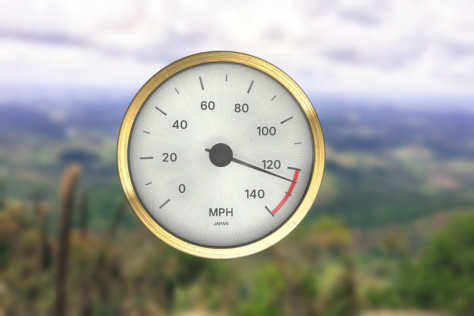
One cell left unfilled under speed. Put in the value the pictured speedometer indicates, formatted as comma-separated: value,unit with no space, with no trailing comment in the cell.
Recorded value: 125,mph
